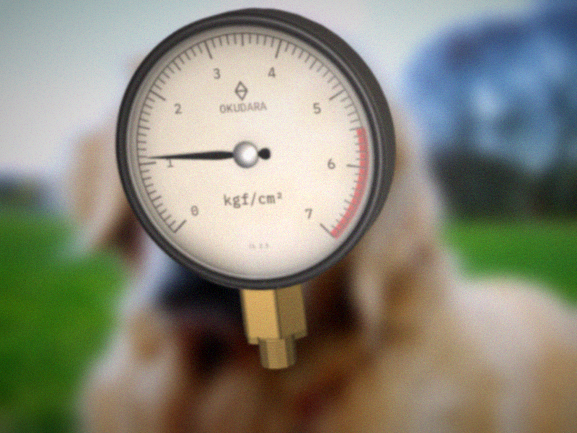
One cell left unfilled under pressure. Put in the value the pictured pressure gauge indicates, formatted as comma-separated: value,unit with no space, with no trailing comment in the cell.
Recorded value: 1.1,kg/cm²
